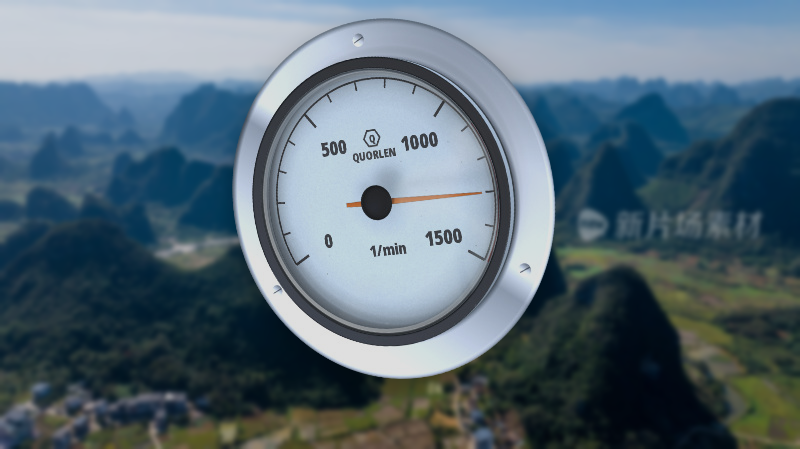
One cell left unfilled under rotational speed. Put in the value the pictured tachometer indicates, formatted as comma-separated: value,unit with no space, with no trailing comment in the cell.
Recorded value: 1300,rpm
